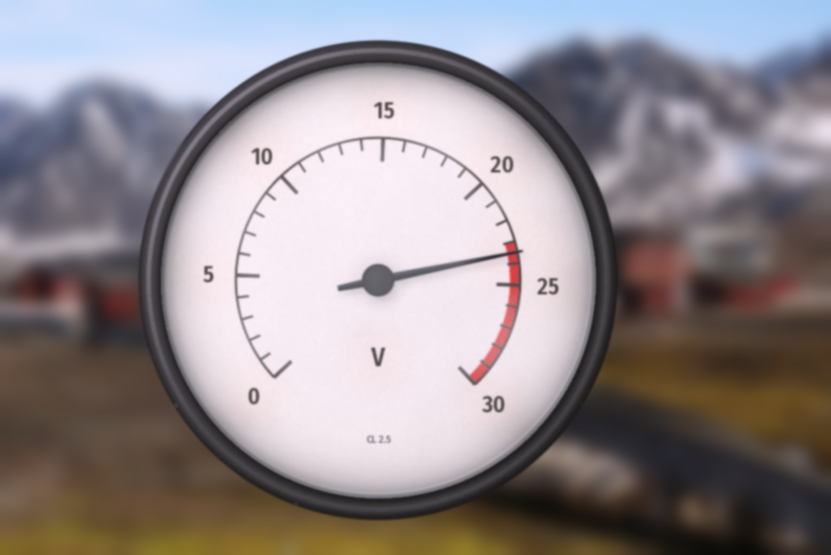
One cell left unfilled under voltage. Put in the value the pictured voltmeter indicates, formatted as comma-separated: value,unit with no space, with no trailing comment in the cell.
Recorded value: 23.5,V
